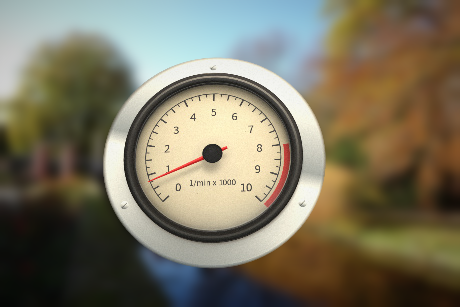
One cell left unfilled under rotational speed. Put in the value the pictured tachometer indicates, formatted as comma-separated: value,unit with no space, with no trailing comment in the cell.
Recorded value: 750,rpm
